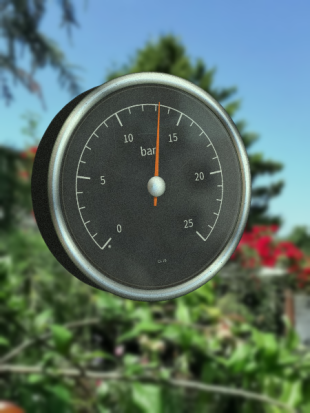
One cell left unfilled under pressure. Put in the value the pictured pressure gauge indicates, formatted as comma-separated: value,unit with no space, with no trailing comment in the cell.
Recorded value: 13,bar
